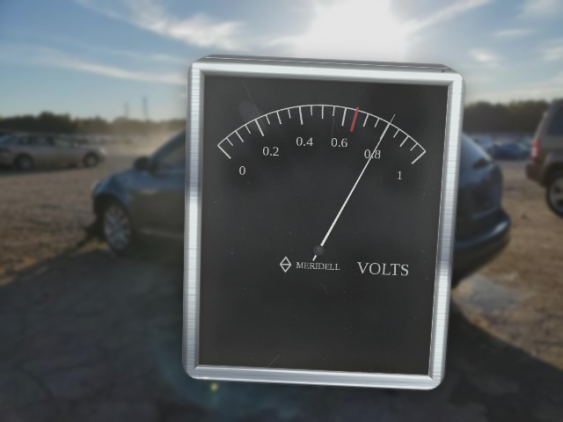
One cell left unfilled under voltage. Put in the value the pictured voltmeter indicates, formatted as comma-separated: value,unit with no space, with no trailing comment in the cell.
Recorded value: 0.8,V
